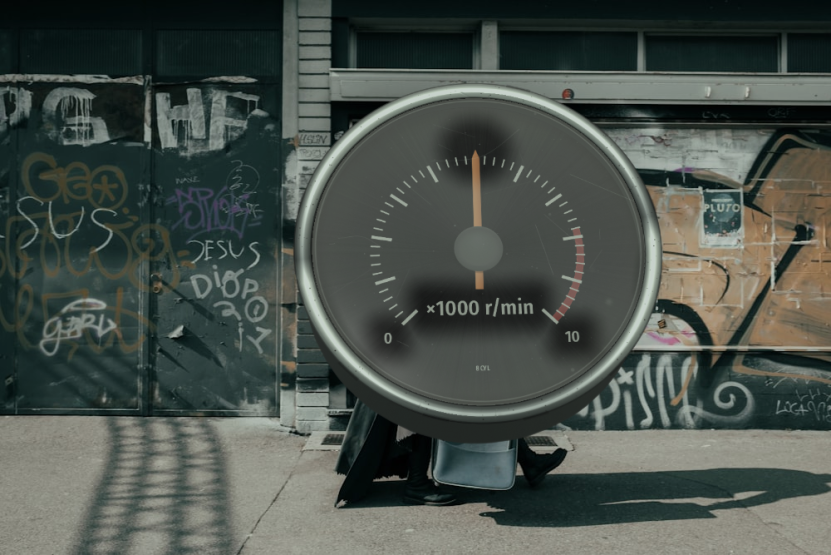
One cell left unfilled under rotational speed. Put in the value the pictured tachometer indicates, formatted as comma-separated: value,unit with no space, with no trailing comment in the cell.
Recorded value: 5000,rpm
